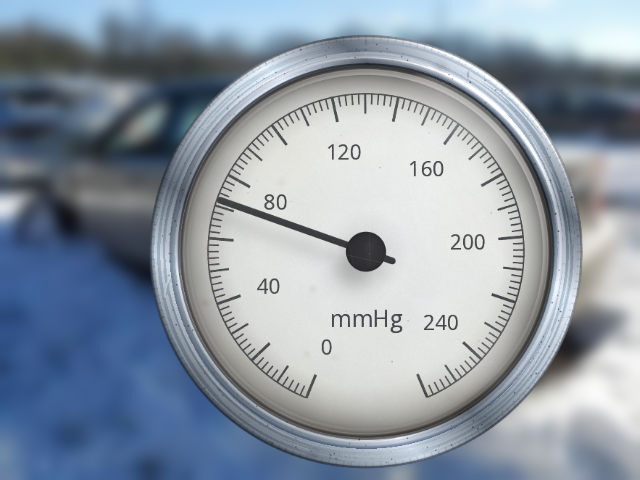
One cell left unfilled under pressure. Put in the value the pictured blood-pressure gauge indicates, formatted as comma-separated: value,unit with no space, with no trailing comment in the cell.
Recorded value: 72,mmHg
